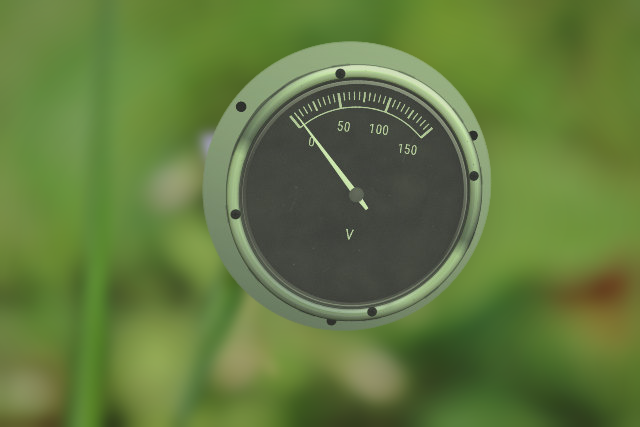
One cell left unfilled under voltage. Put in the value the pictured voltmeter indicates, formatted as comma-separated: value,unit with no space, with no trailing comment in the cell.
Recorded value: 5,V
